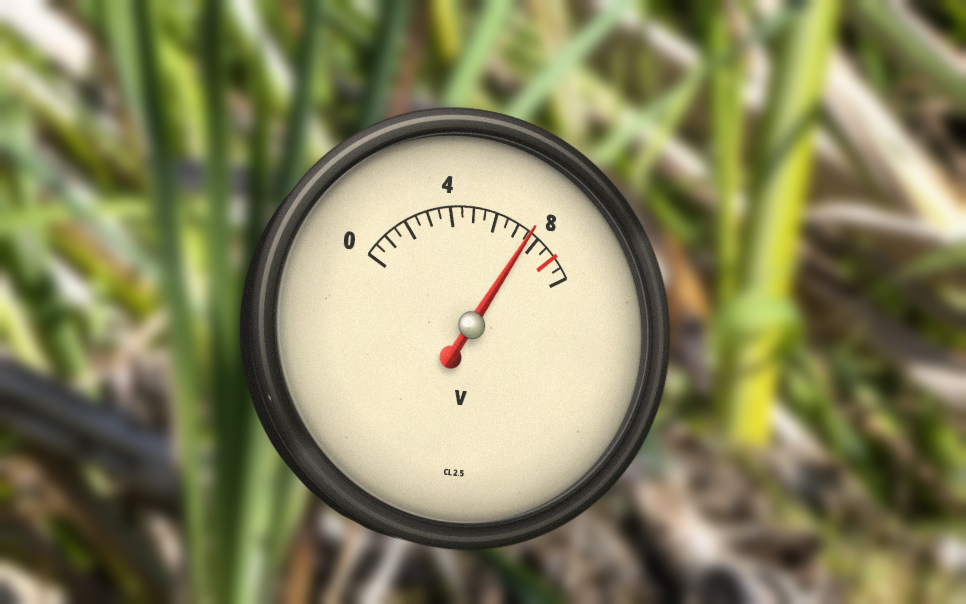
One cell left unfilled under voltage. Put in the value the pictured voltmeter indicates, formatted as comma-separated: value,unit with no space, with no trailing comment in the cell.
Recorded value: 7.5,V
